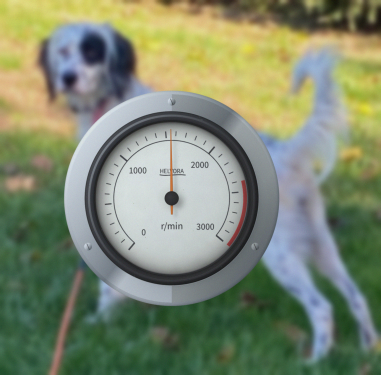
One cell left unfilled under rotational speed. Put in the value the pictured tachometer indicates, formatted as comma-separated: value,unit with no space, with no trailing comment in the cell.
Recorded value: 1550,rpm
